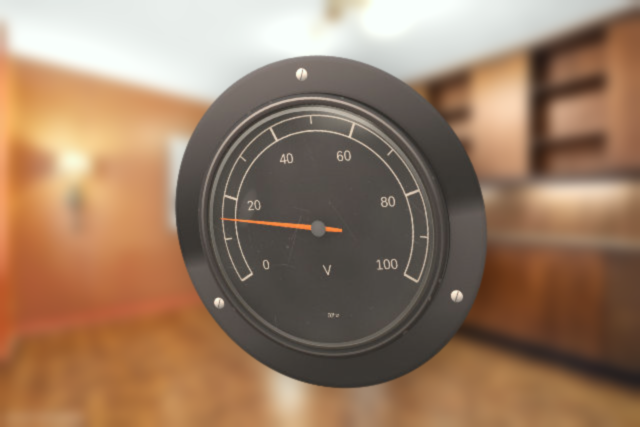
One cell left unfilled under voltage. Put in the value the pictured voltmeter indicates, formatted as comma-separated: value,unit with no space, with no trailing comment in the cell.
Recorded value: 15,V
